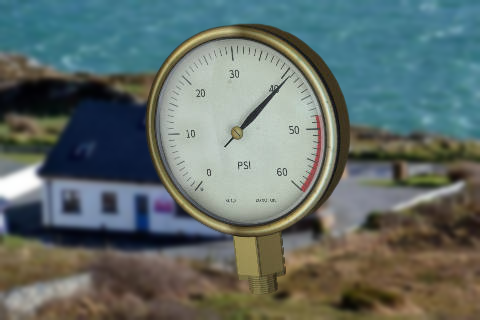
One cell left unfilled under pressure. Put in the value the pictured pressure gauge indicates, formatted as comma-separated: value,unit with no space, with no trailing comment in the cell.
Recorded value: 41,psi
